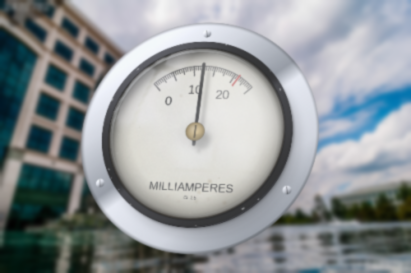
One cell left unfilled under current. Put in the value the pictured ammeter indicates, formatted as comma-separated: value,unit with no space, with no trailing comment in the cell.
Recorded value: 12.5,mA
